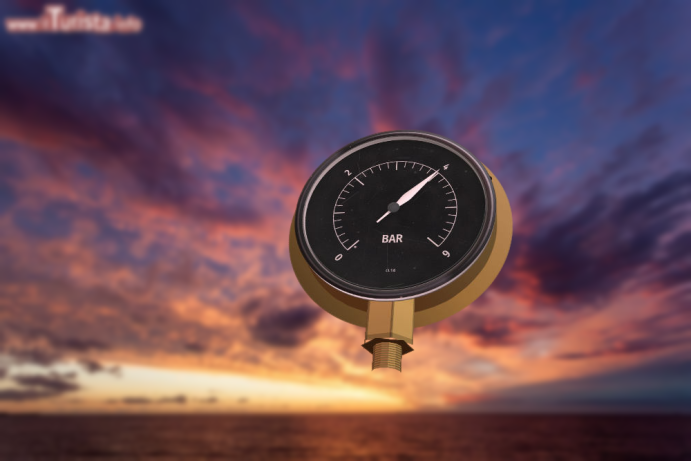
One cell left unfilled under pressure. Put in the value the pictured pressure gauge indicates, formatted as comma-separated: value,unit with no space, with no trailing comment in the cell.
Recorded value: 4,bar
